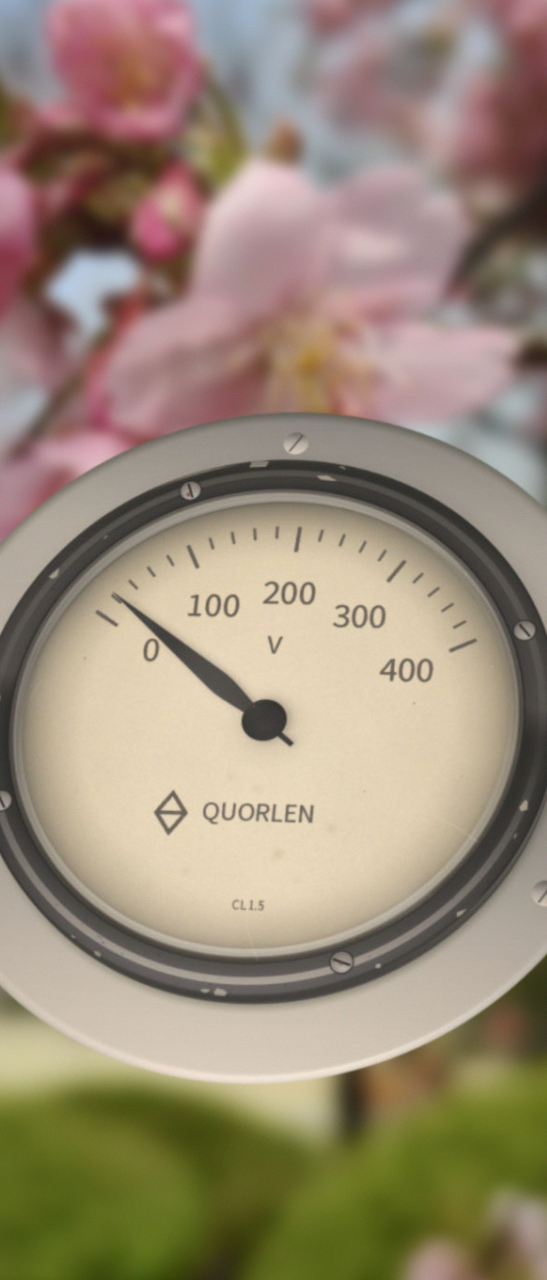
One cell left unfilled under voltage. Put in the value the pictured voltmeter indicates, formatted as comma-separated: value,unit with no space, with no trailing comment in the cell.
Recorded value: 20,V
